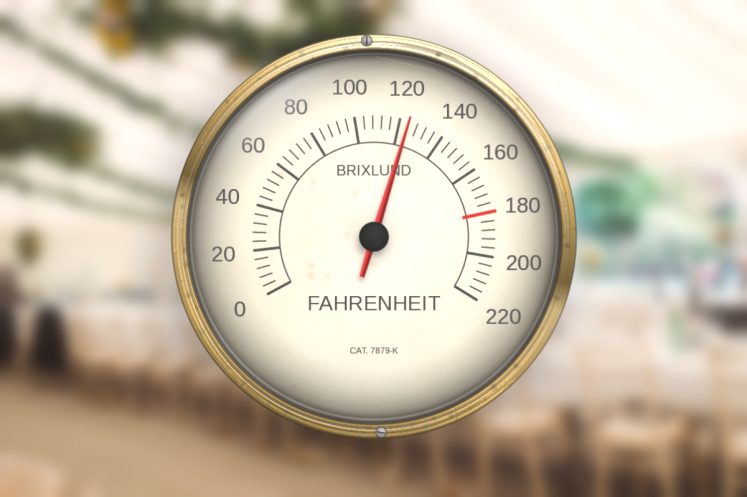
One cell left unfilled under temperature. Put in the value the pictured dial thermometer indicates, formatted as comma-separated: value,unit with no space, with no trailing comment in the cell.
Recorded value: 124,°F
